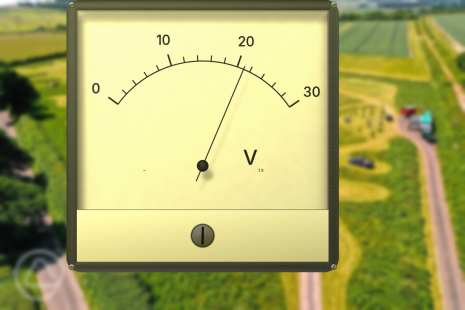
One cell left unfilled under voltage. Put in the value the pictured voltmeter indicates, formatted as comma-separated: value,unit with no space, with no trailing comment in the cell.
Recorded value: 21,V
